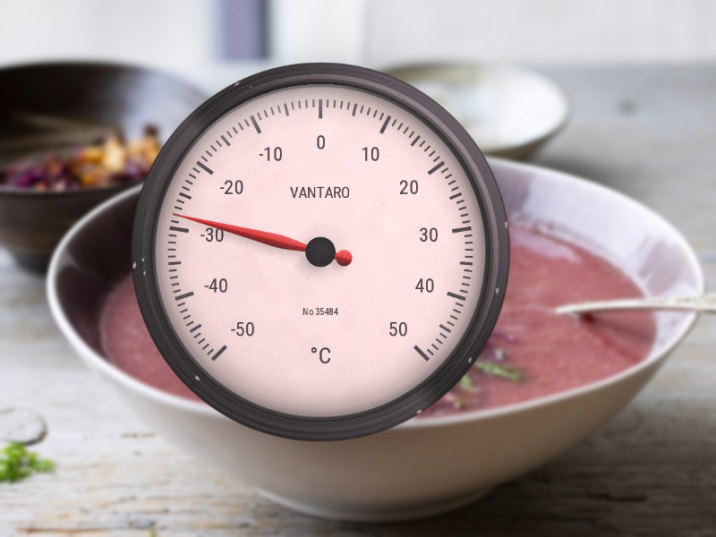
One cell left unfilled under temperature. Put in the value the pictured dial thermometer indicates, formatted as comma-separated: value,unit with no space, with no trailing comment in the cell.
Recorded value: -28,°C
